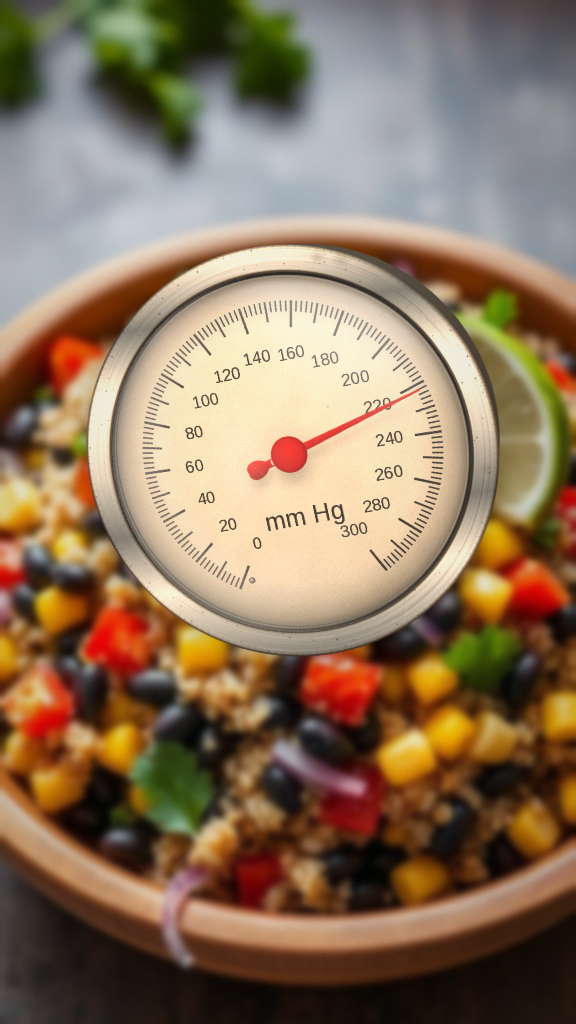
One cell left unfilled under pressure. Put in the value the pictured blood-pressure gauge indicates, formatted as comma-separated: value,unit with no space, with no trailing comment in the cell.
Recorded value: 222,mmHg
